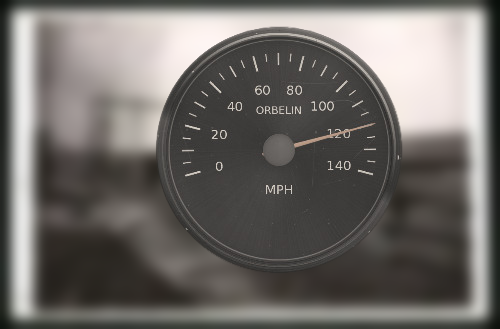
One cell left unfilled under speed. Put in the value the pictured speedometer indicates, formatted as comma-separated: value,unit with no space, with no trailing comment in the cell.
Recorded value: 120,mph
